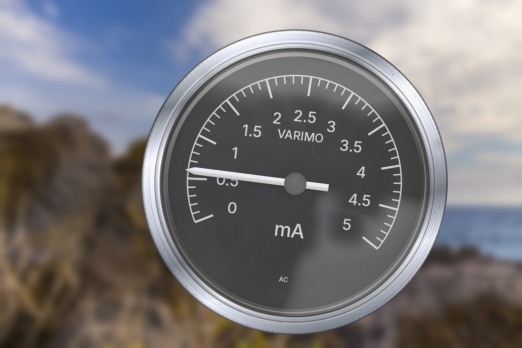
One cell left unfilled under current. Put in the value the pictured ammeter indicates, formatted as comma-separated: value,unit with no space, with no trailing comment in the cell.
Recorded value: 0.6,mA
